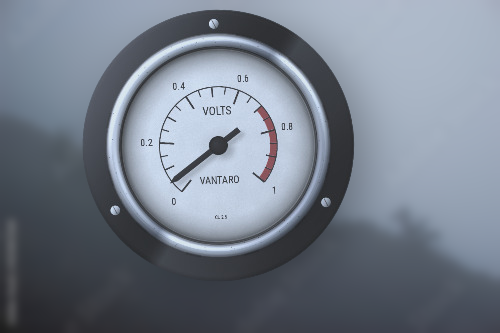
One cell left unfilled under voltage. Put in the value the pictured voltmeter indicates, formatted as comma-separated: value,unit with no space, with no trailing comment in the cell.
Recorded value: 0.05,V
